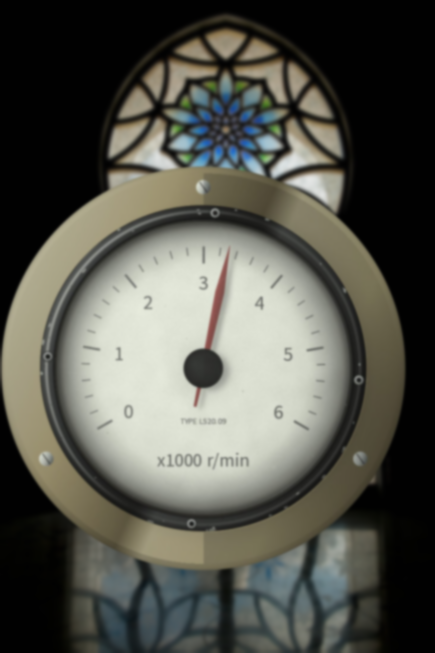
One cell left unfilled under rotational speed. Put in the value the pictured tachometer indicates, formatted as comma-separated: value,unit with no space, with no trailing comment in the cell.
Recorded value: 3300,rpm
